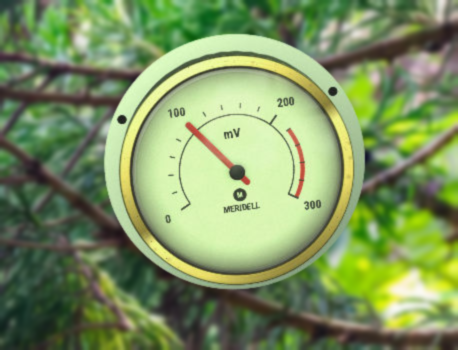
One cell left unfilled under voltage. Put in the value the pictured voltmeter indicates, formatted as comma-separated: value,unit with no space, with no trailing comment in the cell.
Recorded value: 100,mV
